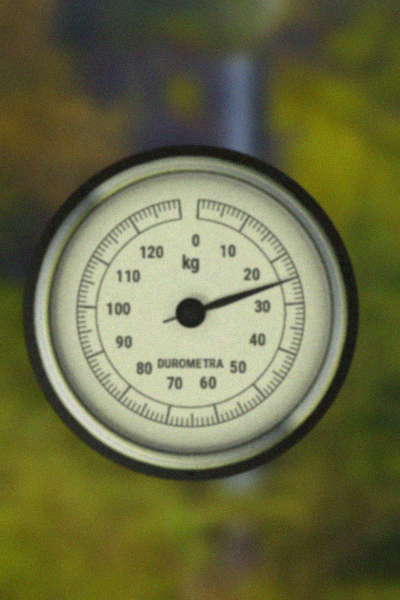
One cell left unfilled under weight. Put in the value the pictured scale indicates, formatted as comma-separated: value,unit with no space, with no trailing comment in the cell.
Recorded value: 25,kg
